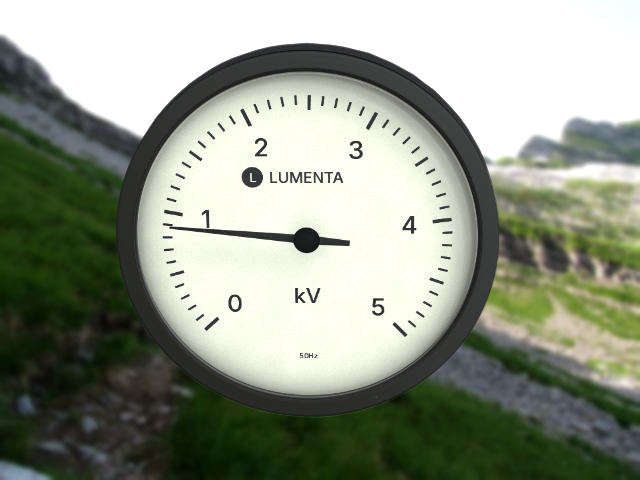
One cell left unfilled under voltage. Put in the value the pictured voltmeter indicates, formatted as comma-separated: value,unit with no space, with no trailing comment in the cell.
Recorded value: 0.9,kV
